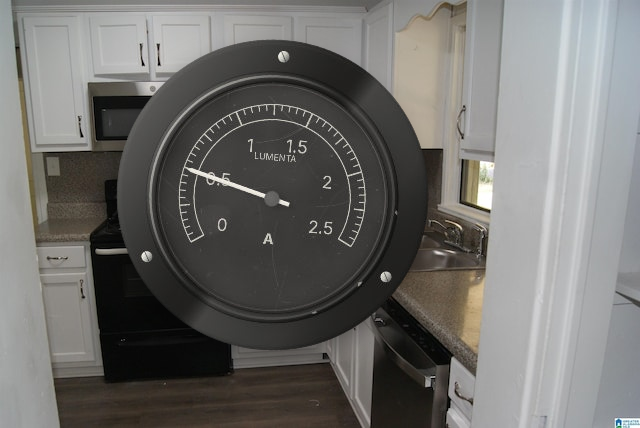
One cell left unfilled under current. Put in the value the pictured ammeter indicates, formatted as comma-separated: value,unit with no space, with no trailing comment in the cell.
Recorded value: 0.5,A
